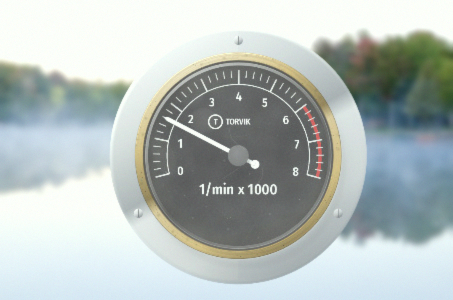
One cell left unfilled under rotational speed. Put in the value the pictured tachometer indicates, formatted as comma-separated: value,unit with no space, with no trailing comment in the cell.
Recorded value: 1600,rpm
